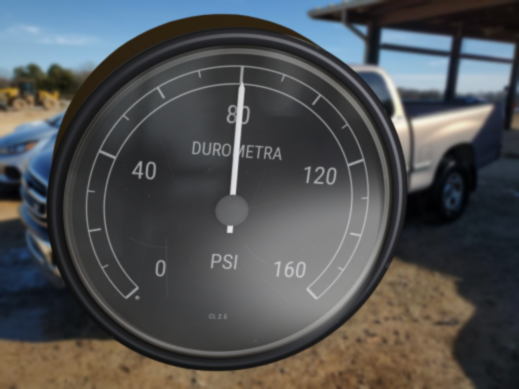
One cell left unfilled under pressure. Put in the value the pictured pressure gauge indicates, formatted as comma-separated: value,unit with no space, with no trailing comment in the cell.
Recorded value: 80,psi
